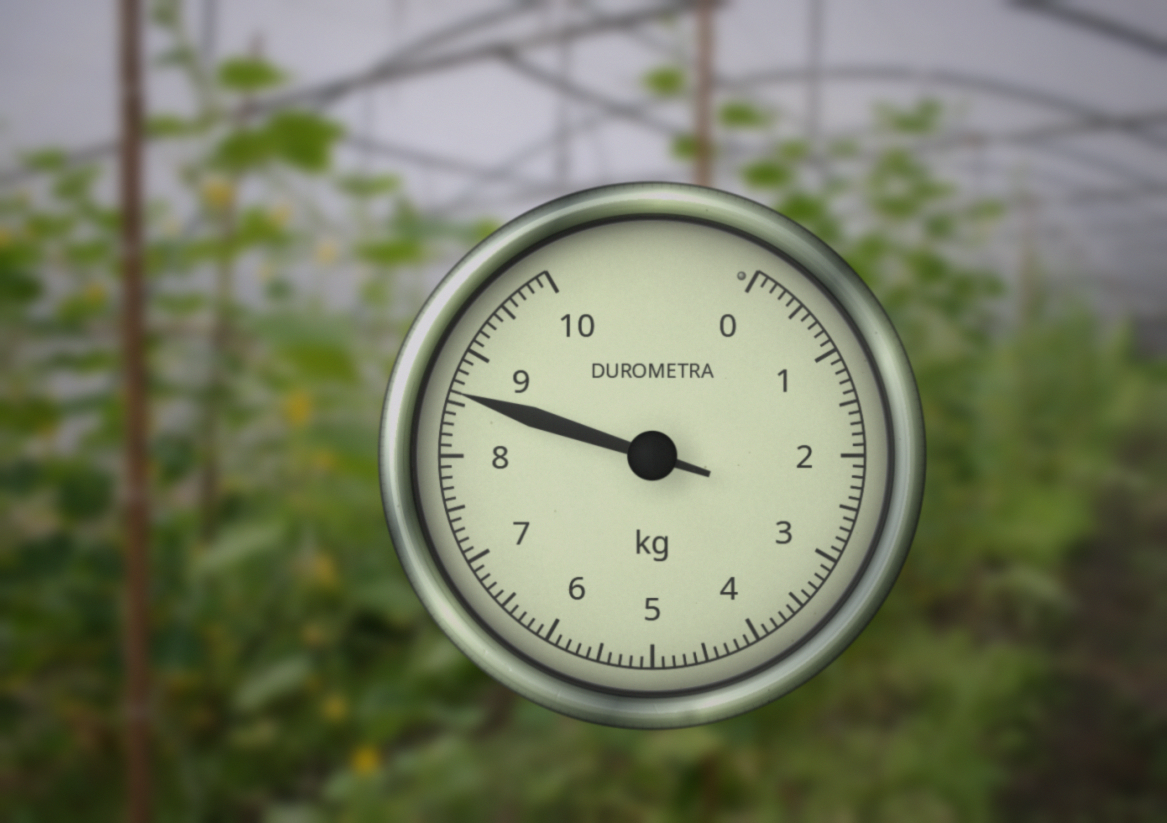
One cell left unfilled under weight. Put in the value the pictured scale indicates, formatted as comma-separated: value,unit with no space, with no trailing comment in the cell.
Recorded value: 8.6,kg
